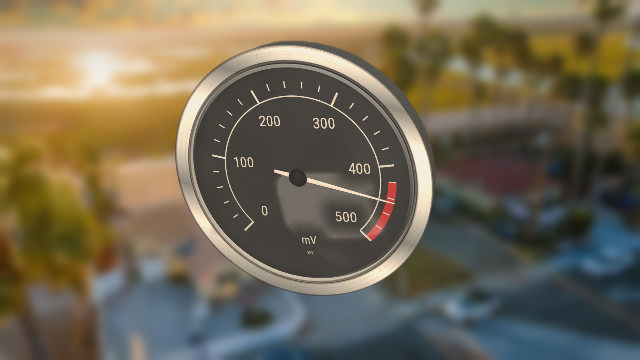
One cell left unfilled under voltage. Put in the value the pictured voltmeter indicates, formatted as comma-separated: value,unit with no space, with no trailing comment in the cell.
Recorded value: 440,mV
